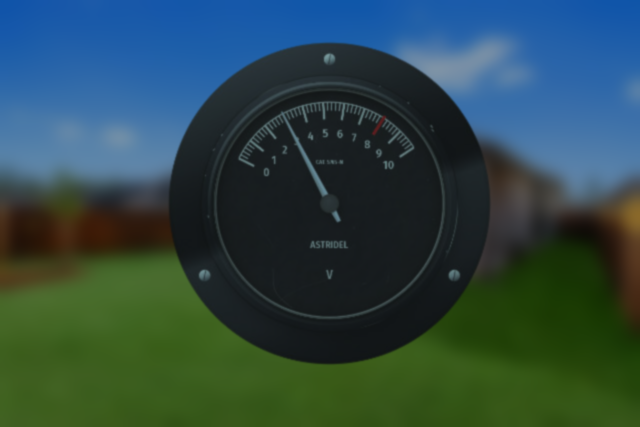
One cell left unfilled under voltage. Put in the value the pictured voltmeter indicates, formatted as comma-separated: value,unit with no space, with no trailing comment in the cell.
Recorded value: 3,V
